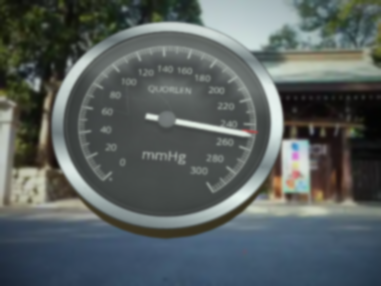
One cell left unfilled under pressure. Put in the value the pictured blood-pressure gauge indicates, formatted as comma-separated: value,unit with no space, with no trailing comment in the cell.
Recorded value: 250,mmHg
